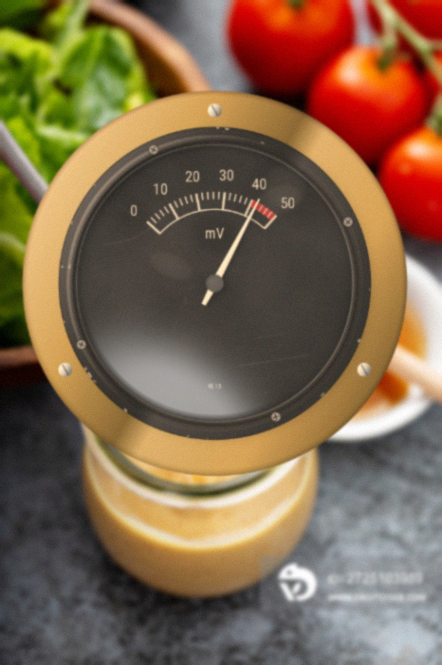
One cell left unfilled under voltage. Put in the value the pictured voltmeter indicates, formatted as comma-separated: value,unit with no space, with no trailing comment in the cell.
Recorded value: 42,mV
